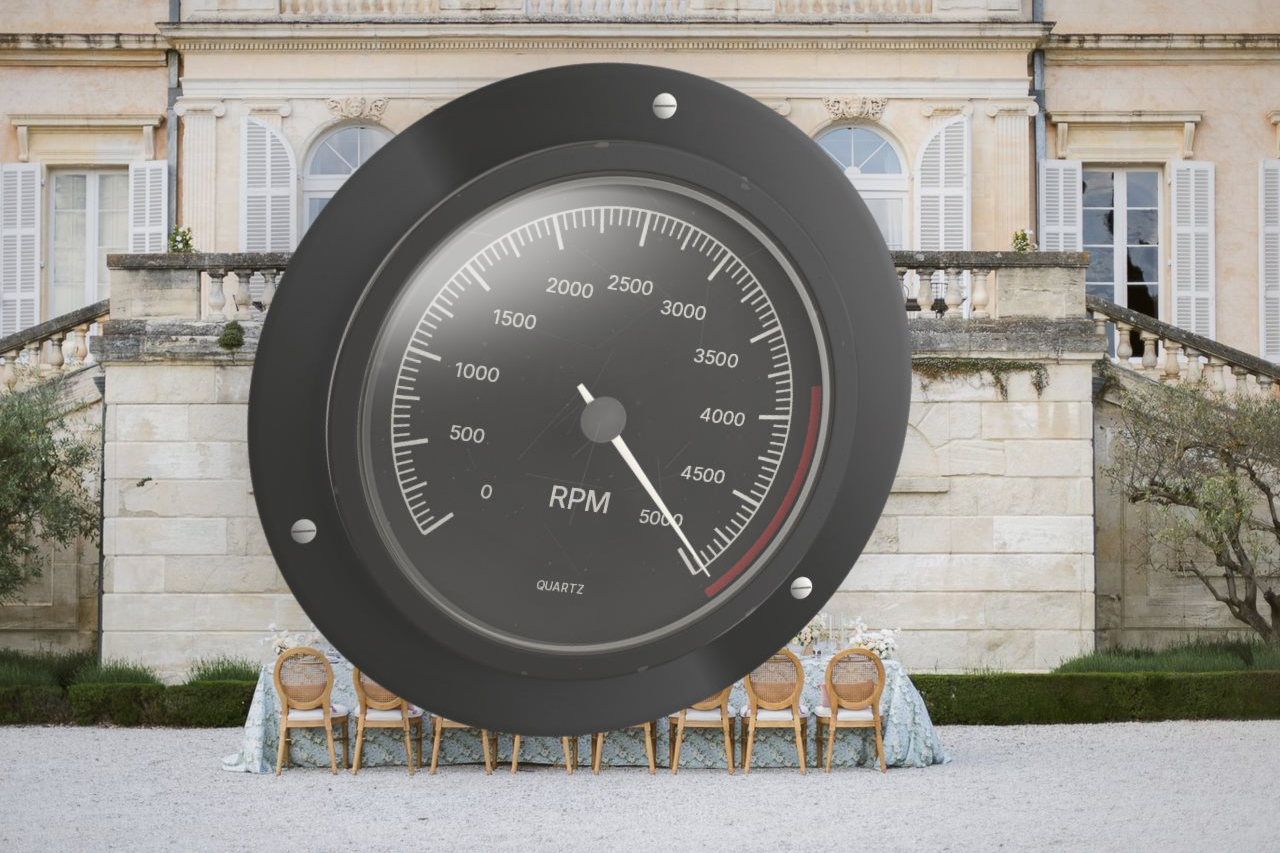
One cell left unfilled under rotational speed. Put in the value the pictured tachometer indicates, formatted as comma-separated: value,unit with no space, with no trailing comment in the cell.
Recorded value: 4950,rpm
